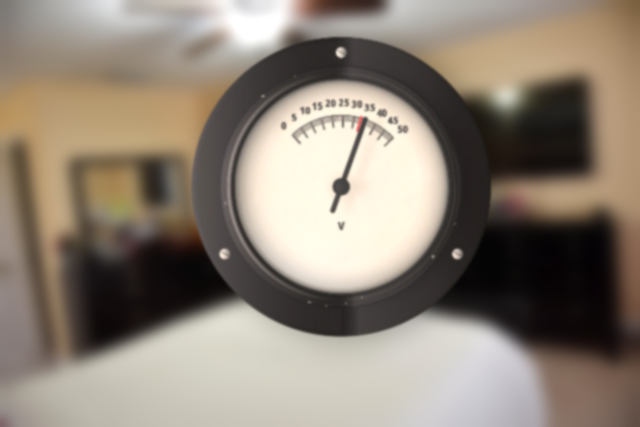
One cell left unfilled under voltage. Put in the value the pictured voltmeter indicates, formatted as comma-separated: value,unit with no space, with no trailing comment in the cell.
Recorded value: 35,V
